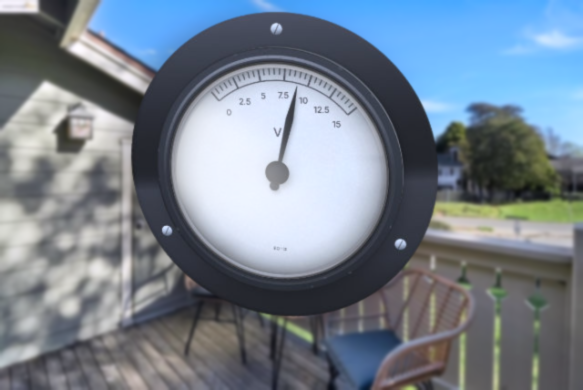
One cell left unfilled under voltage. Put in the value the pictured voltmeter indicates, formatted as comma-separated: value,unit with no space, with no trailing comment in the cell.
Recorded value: 9,V
